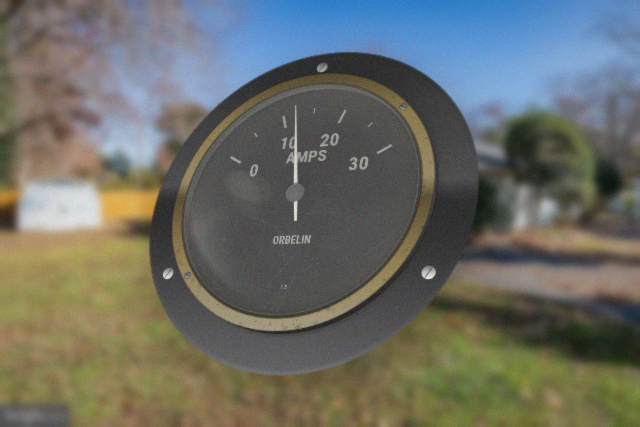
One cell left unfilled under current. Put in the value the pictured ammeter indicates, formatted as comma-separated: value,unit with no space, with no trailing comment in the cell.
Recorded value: 12.5,A
